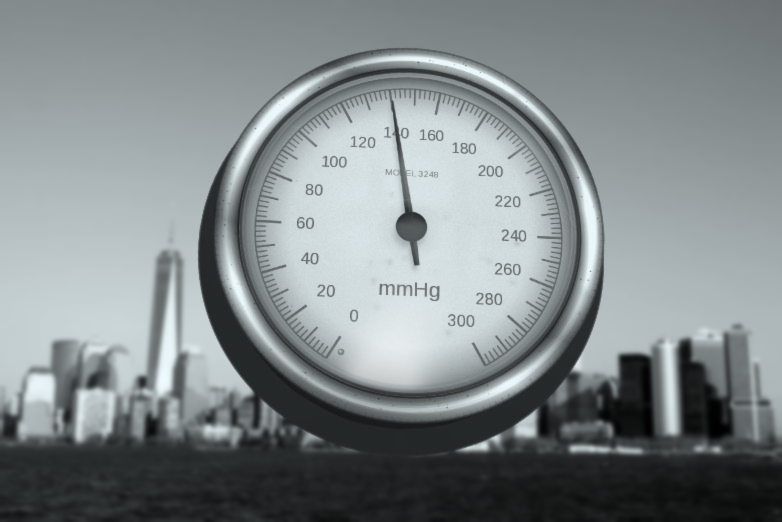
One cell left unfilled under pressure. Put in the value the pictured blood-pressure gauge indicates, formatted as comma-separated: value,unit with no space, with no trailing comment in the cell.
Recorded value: 140,mmHg
